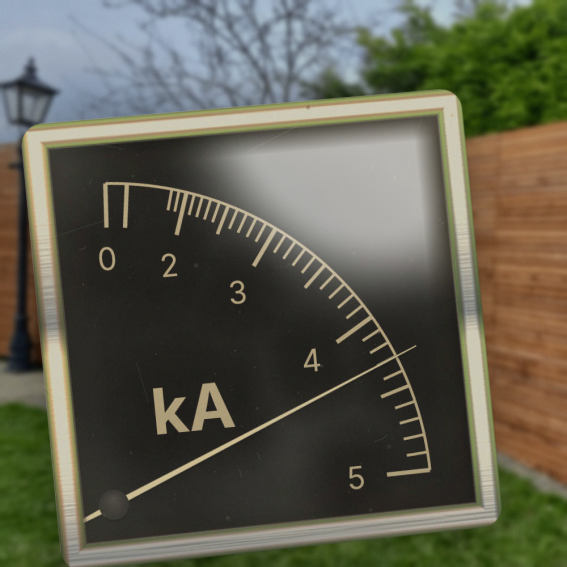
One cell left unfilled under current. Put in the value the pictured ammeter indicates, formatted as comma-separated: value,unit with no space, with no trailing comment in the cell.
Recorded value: 4.3,kA
